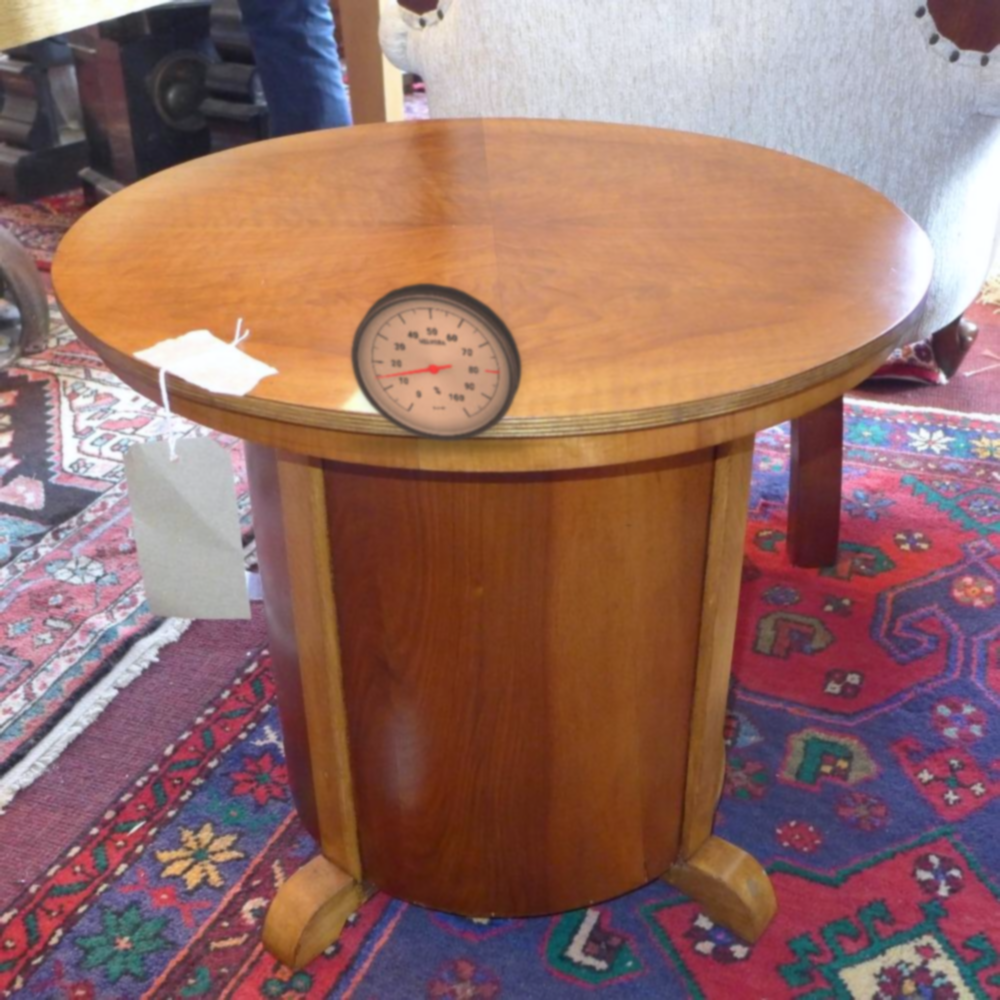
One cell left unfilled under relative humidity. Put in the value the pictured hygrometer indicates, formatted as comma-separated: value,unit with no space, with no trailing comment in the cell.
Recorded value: 15,%
